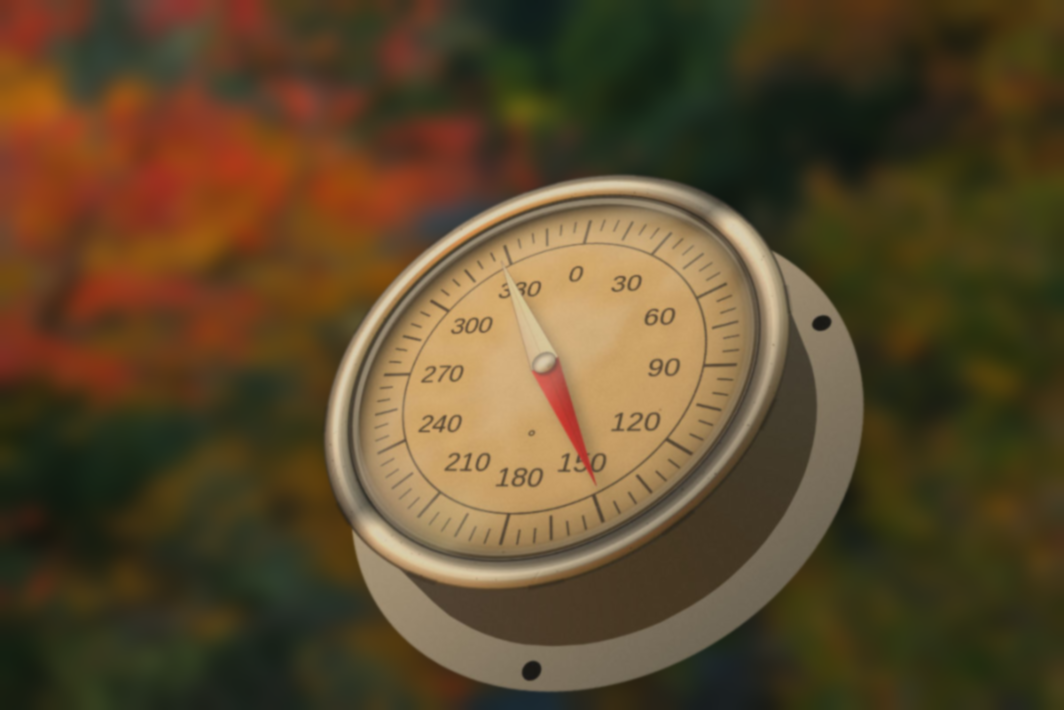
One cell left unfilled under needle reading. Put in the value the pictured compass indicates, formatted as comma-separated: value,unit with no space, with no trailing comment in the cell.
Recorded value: 147.5,°
